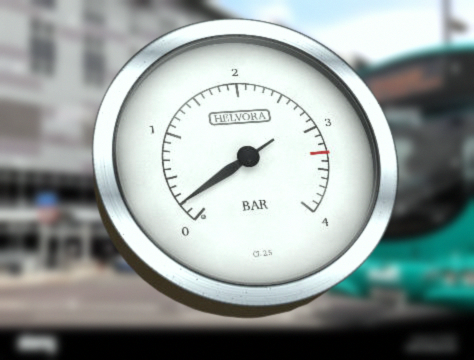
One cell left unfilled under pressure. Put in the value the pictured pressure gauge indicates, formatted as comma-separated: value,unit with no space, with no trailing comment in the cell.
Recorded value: 0.2,bar
